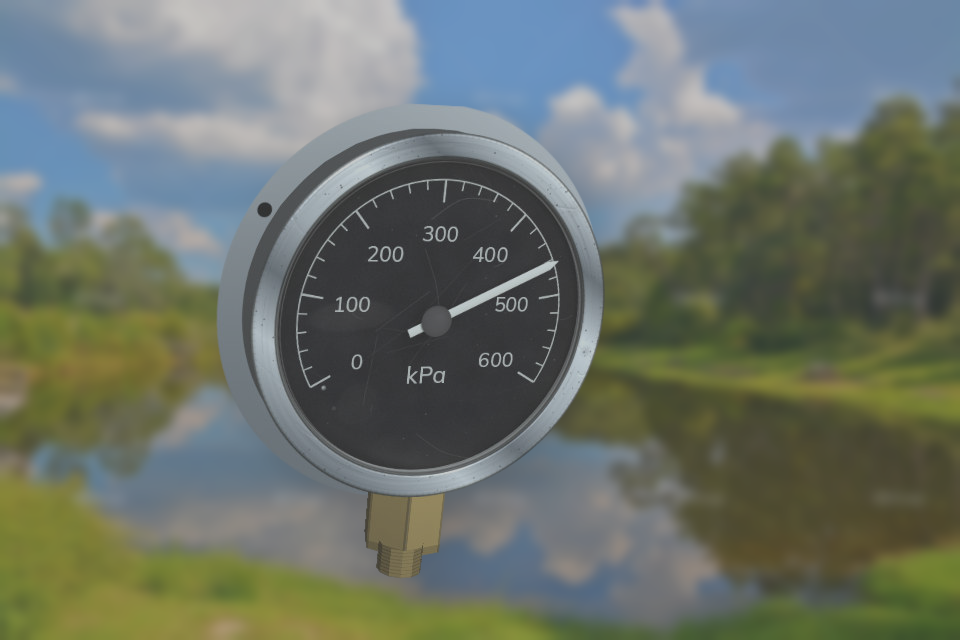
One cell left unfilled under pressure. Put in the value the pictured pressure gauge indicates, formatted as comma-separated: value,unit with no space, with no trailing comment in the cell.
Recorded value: 460,kPa
